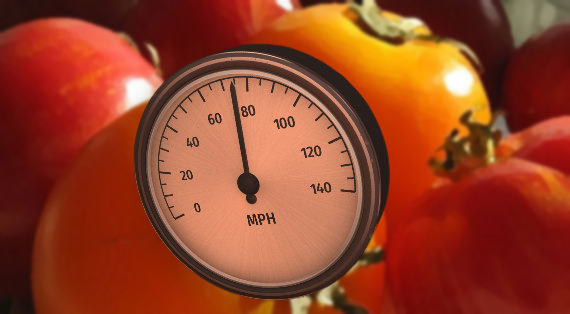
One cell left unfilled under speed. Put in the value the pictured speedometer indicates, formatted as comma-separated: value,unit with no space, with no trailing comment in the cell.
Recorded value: 75,mph
